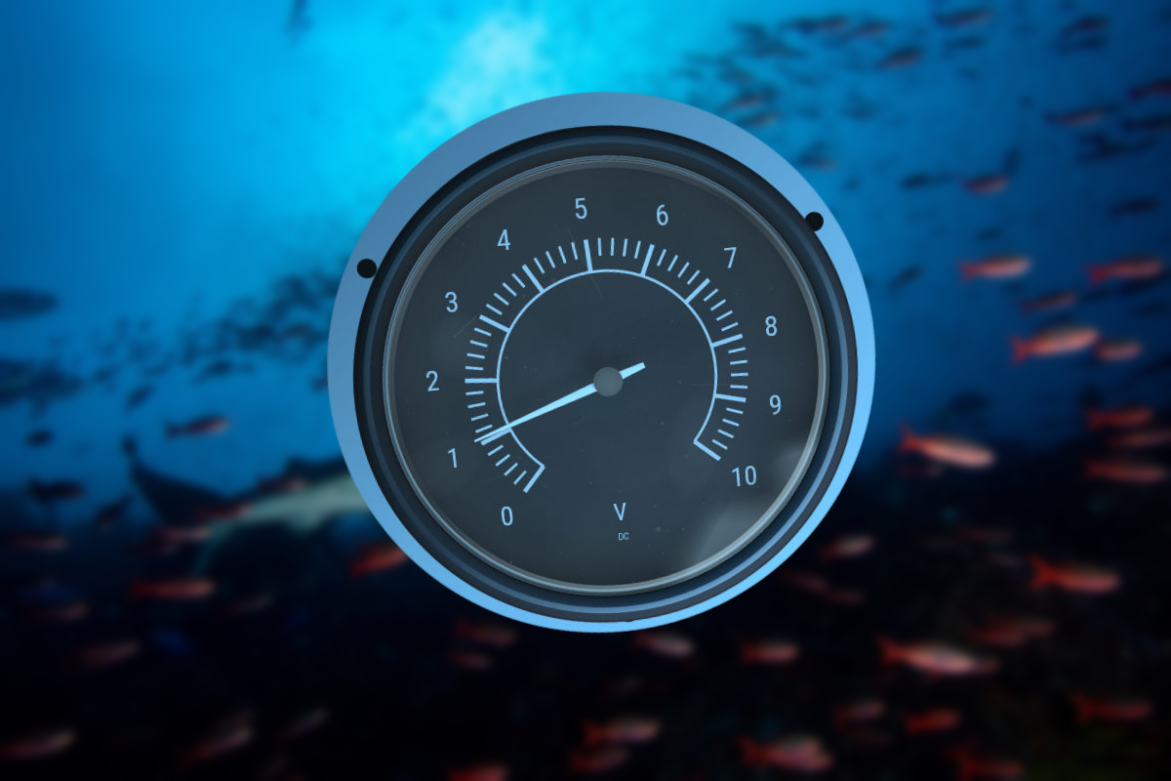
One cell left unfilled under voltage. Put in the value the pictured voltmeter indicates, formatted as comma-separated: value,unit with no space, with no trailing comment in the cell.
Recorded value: 1.1,V
